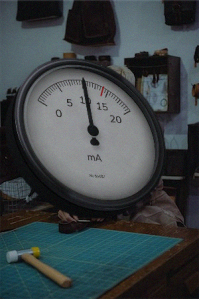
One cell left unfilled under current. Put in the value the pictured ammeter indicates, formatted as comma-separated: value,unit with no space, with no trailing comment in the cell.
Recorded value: 10,mA
